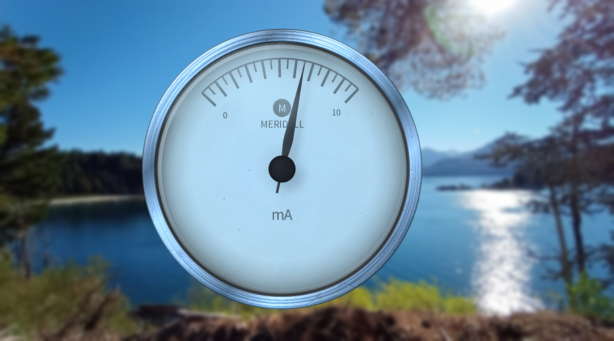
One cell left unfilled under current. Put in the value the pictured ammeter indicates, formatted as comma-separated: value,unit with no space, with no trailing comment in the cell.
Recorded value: 6.5,mA
